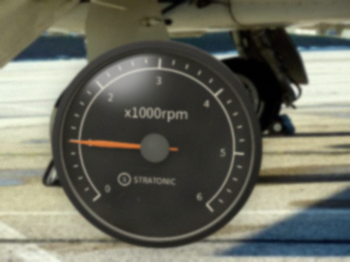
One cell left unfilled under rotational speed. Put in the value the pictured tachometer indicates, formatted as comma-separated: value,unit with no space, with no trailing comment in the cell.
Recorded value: 1000,rpm
